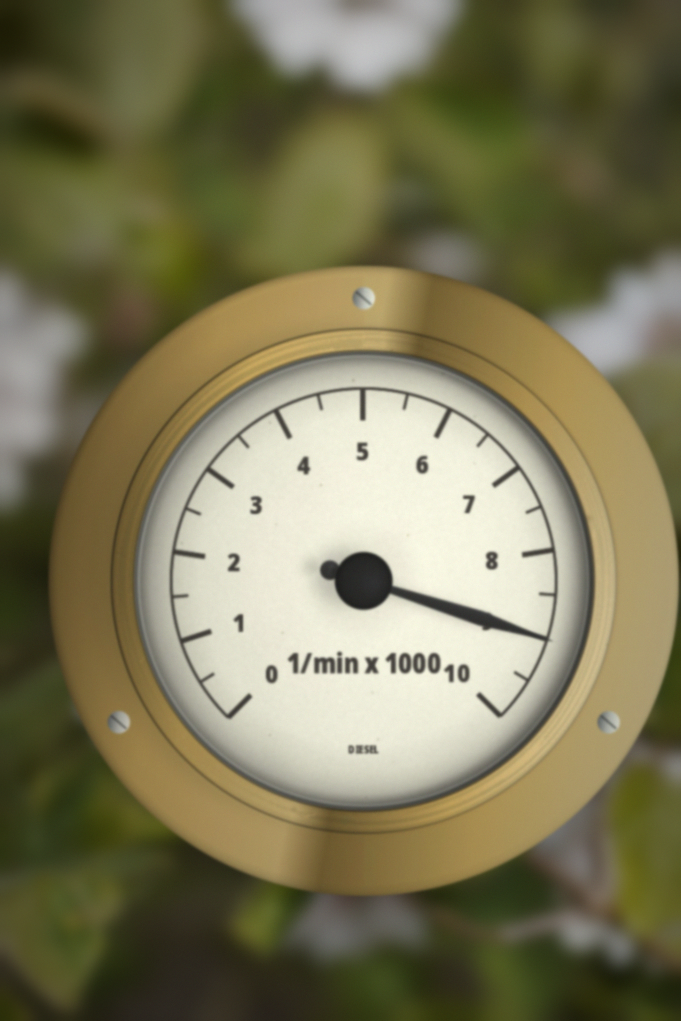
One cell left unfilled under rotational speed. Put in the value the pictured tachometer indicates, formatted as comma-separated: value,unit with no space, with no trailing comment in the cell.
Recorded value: 9000,rpm
